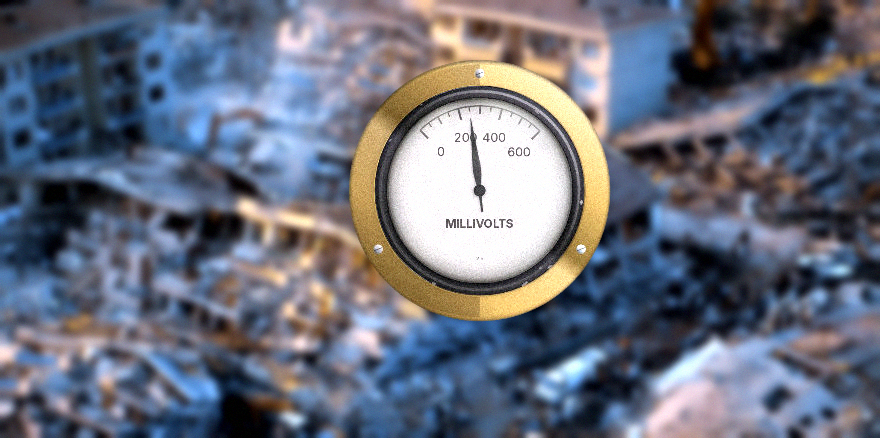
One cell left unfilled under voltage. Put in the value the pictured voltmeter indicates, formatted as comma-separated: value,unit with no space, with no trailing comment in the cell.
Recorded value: 250,mV
